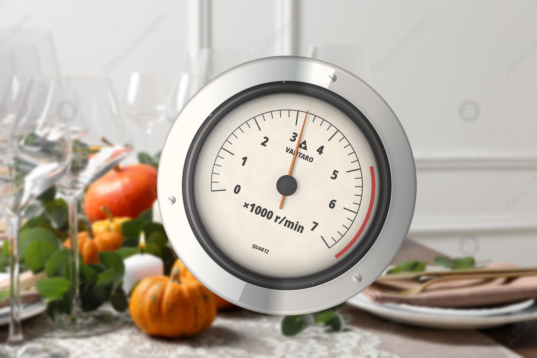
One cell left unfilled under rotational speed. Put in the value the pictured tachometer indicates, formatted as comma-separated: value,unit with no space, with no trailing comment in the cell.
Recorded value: 3200,rpm
